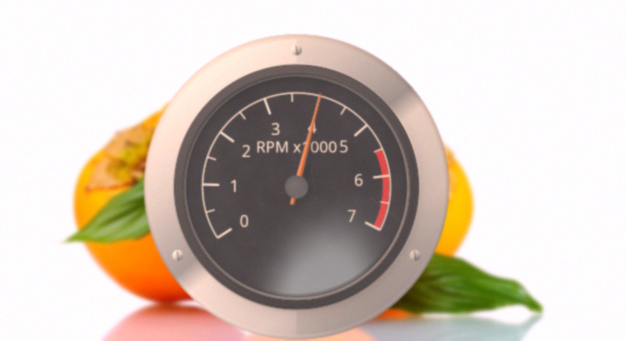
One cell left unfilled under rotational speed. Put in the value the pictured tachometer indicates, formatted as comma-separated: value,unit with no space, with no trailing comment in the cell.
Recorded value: 4000,rpm
